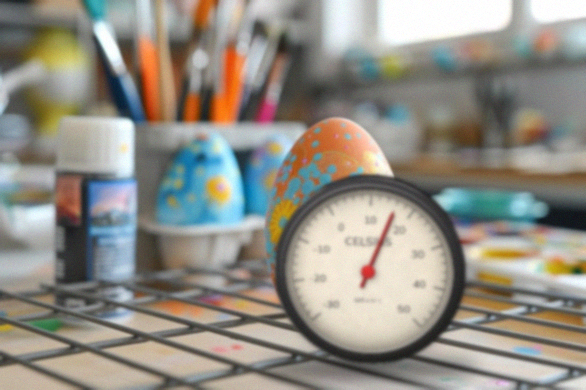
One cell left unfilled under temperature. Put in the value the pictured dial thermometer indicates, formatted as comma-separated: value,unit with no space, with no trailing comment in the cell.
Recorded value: 16,°C
